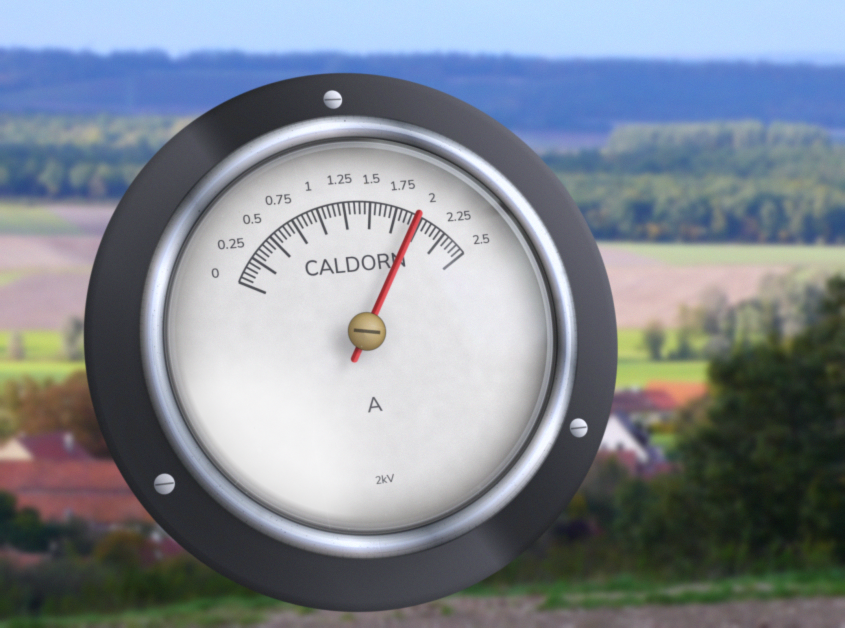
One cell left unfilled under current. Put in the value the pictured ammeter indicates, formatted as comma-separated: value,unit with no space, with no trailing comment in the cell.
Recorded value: 1.95,A
